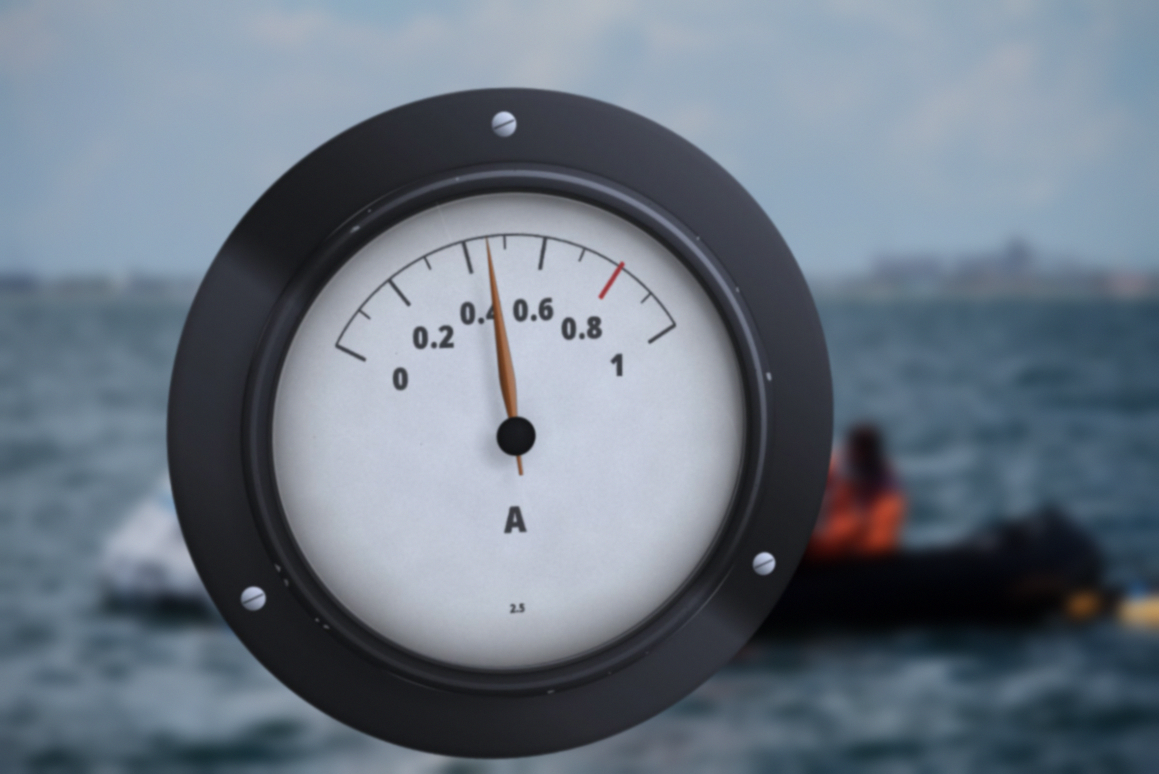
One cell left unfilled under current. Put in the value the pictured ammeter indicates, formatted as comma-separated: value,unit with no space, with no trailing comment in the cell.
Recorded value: 0.45,A
